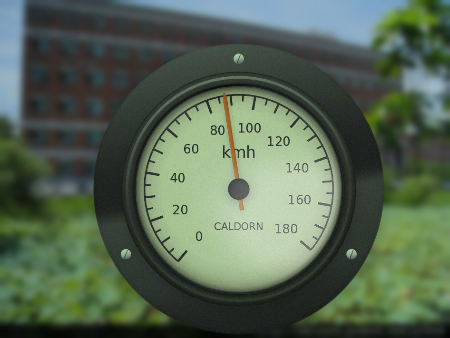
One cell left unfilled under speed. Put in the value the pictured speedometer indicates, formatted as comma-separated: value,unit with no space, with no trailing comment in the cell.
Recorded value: 87.5,km/h
